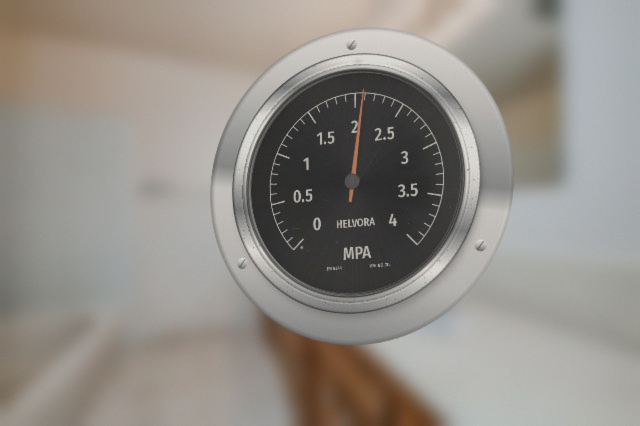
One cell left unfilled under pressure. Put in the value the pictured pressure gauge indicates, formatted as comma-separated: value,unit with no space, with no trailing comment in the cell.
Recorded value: 2.1,MPa
